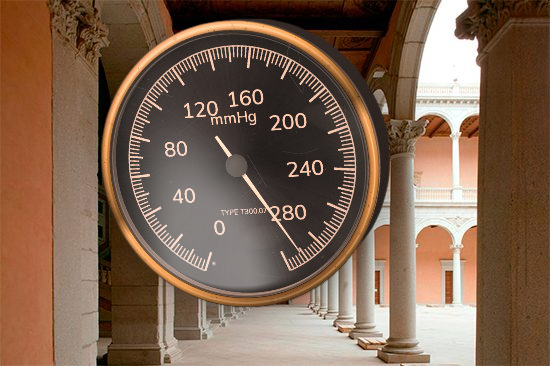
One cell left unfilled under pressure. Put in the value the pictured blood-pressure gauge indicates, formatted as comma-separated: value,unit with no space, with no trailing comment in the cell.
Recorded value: 290,mmHg
